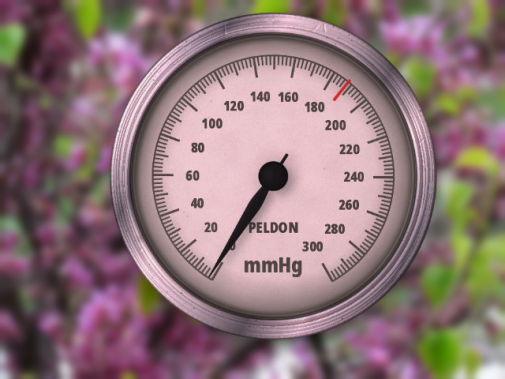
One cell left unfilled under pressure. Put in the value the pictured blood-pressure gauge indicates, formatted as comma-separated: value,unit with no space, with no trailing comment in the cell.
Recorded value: 2,mmHg
